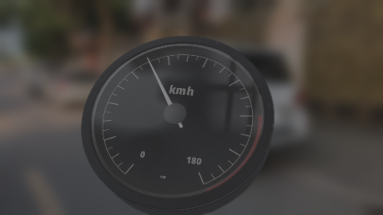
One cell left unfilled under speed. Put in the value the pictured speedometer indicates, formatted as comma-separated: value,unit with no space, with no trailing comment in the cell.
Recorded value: 70,km/h
